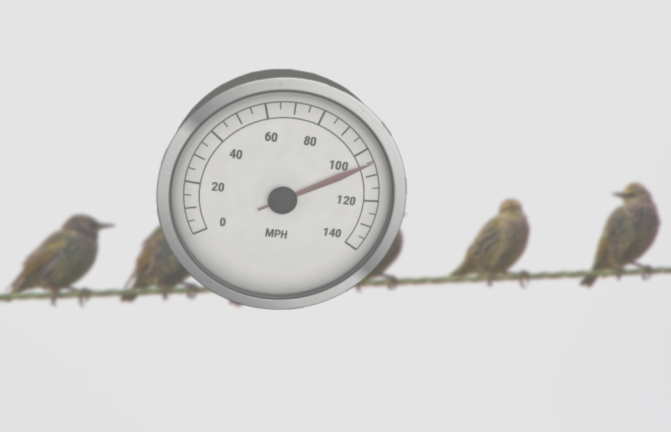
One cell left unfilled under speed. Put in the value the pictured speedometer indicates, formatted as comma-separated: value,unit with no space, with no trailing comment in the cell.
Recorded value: 105,mph
